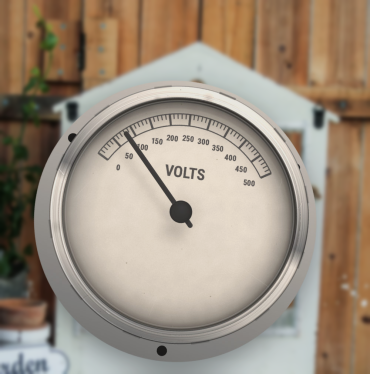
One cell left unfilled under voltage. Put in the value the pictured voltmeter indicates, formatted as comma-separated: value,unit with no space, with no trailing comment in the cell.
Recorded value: 80,V
